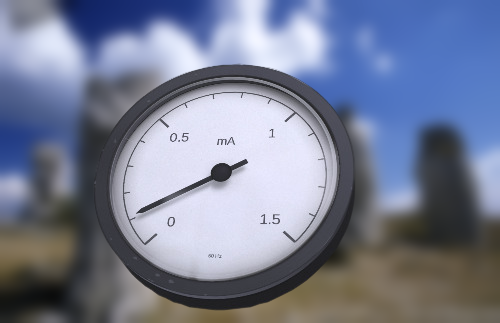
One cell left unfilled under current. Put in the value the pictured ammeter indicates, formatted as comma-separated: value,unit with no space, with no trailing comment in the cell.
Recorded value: 0.1,mA
